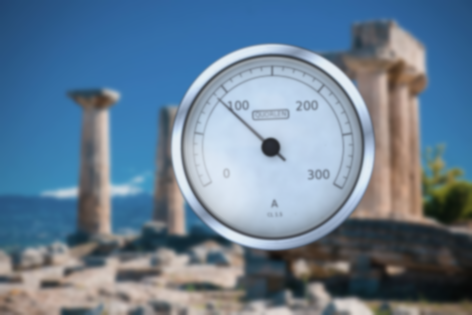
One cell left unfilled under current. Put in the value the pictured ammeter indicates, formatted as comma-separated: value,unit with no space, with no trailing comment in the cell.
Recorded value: 90,A
